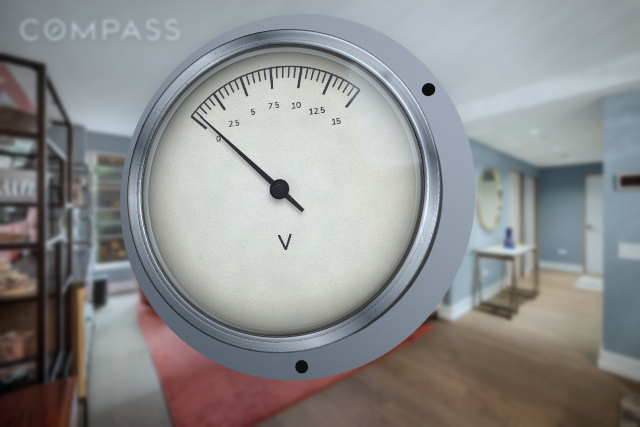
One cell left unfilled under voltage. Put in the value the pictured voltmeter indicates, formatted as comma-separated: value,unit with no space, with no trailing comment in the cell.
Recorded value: 0.5,V
